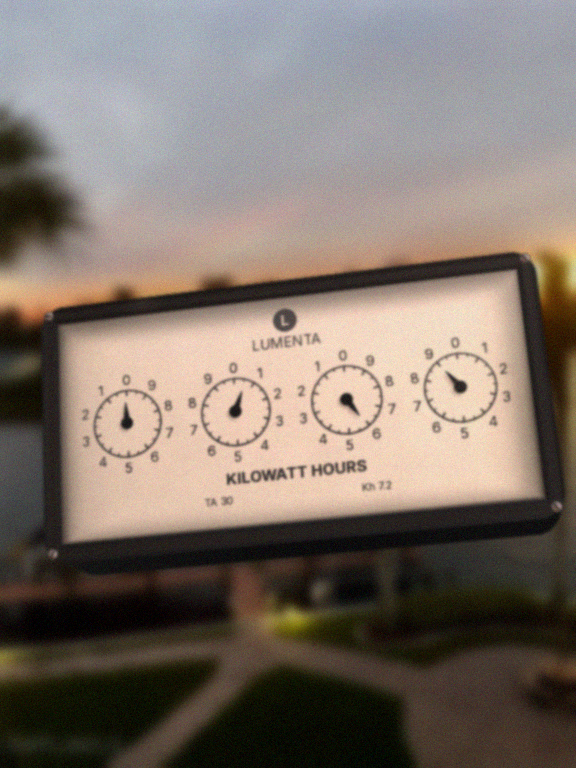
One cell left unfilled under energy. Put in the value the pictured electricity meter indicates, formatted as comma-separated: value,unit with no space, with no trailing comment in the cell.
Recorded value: 59,kWh
